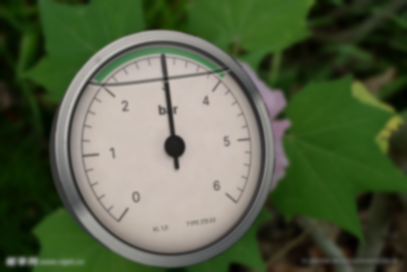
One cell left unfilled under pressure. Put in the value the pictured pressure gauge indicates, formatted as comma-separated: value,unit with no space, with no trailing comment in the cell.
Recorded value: 3,bar
